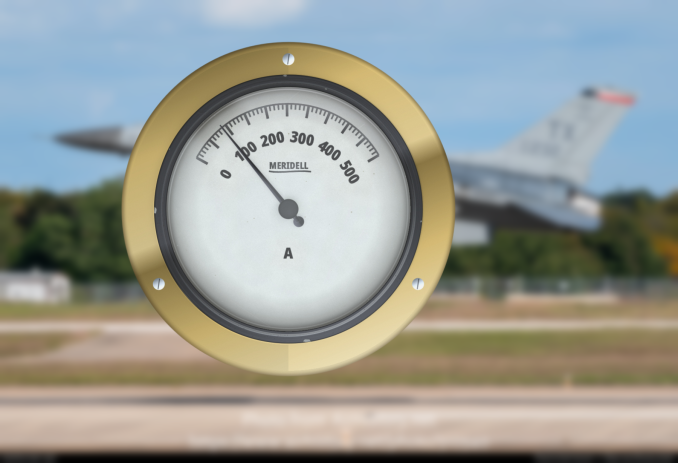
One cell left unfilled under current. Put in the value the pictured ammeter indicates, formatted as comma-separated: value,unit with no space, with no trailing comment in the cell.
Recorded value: 90,A
